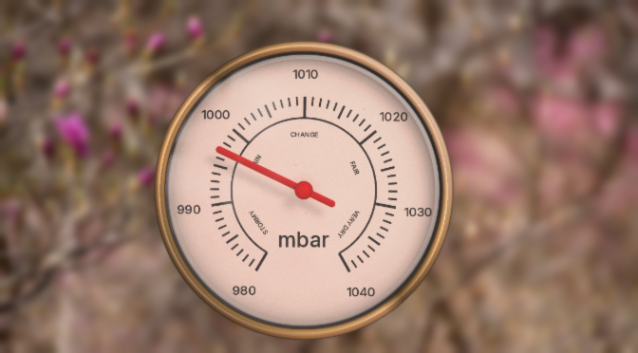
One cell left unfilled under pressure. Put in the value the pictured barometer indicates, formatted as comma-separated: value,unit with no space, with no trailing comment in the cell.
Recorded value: 997,mbar
